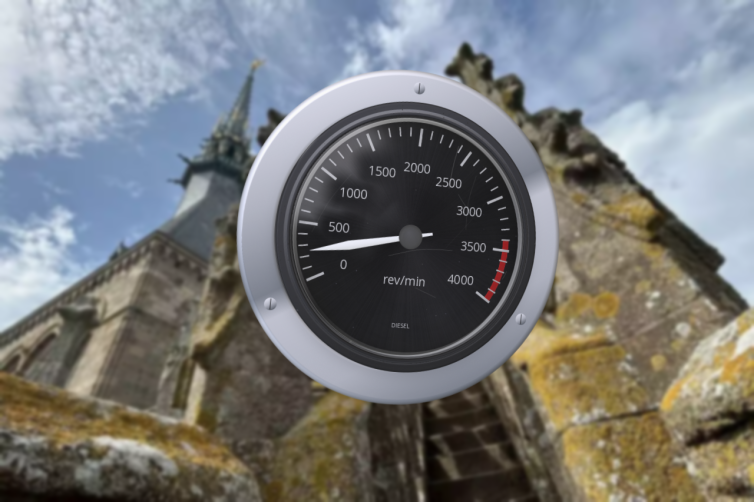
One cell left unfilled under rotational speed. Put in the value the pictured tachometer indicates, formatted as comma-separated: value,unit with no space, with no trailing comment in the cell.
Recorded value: 250,rpm
